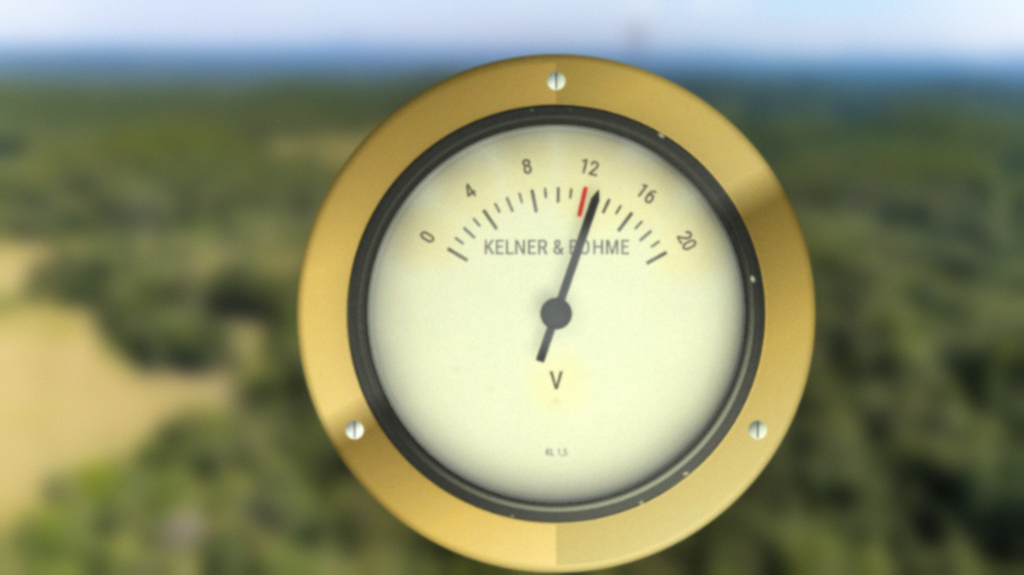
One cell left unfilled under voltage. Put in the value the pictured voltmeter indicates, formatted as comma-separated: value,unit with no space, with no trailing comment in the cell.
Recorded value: 13,V
